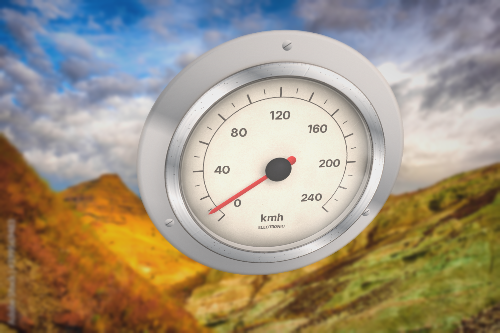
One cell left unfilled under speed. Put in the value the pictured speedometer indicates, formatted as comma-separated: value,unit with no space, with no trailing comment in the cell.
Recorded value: 10,km/h
